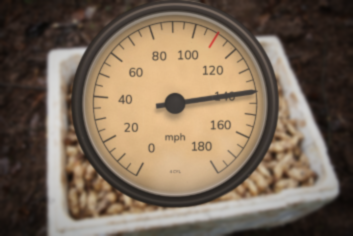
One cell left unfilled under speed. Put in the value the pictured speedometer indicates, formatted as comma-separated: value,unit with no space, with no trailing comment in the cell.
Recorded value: 140,mph
